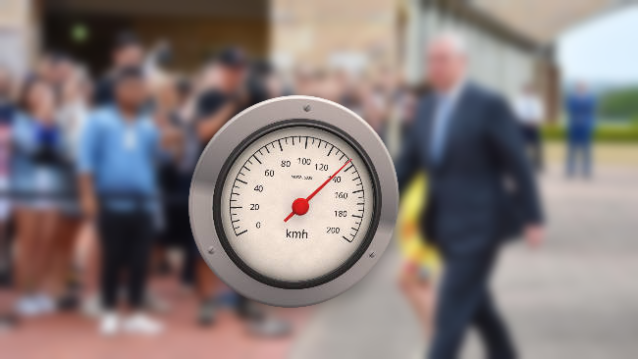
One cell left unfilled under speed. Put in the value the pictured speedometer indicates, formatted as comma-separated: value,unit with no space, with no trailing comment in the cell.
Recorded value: 135,km/h
